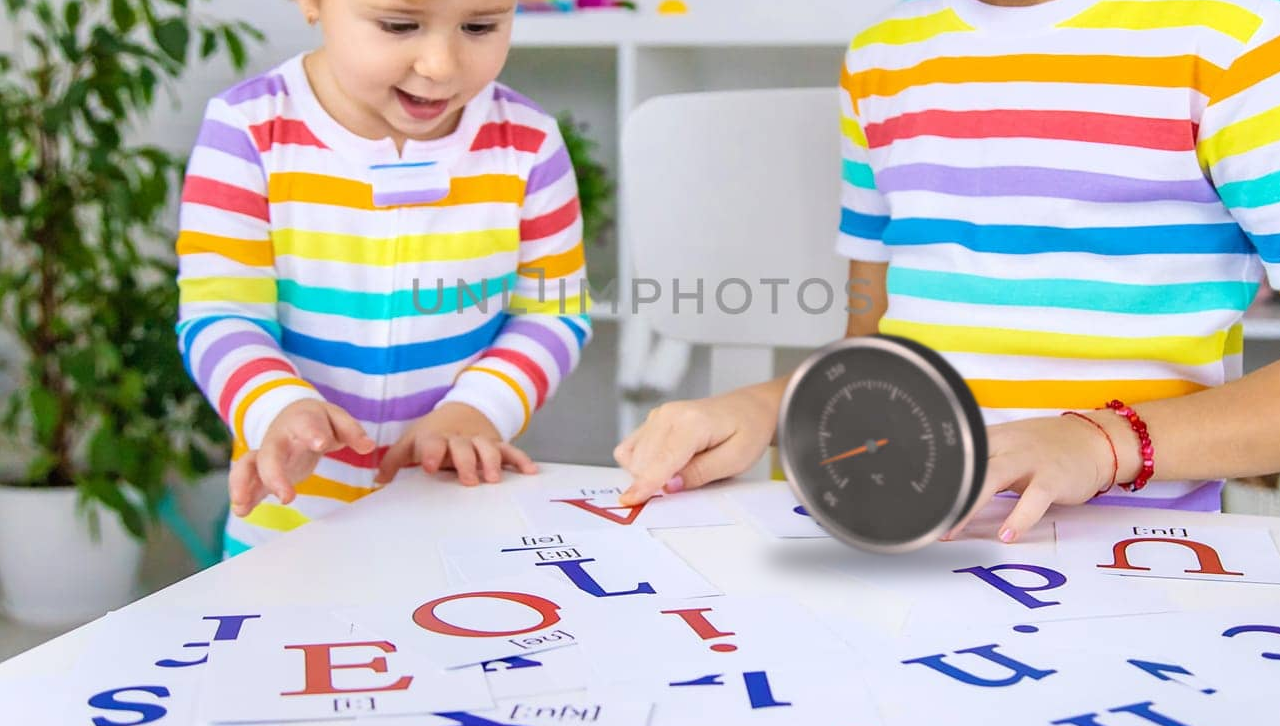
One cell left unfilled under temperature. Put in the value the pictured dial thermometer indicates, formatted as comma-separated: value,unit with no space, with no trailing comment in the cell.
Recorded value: 75,°C
